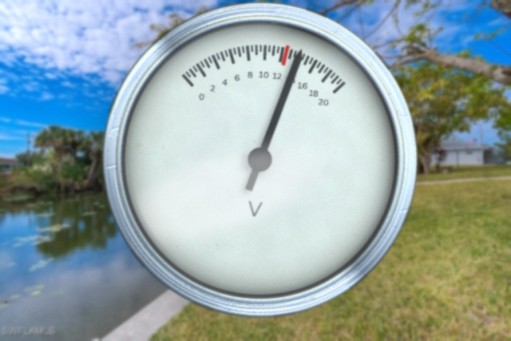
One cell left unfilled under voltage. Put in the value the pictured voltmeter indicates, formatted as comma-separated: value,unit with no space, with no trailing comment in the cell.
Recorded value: 14,V
